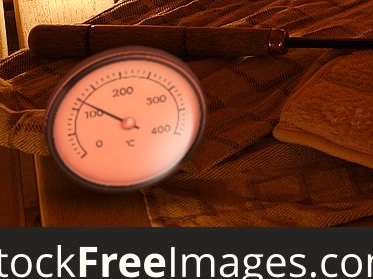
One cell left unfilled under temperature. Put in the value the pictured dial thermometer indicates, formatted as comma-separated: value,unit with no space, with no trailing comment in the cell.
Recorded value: 120,°C
